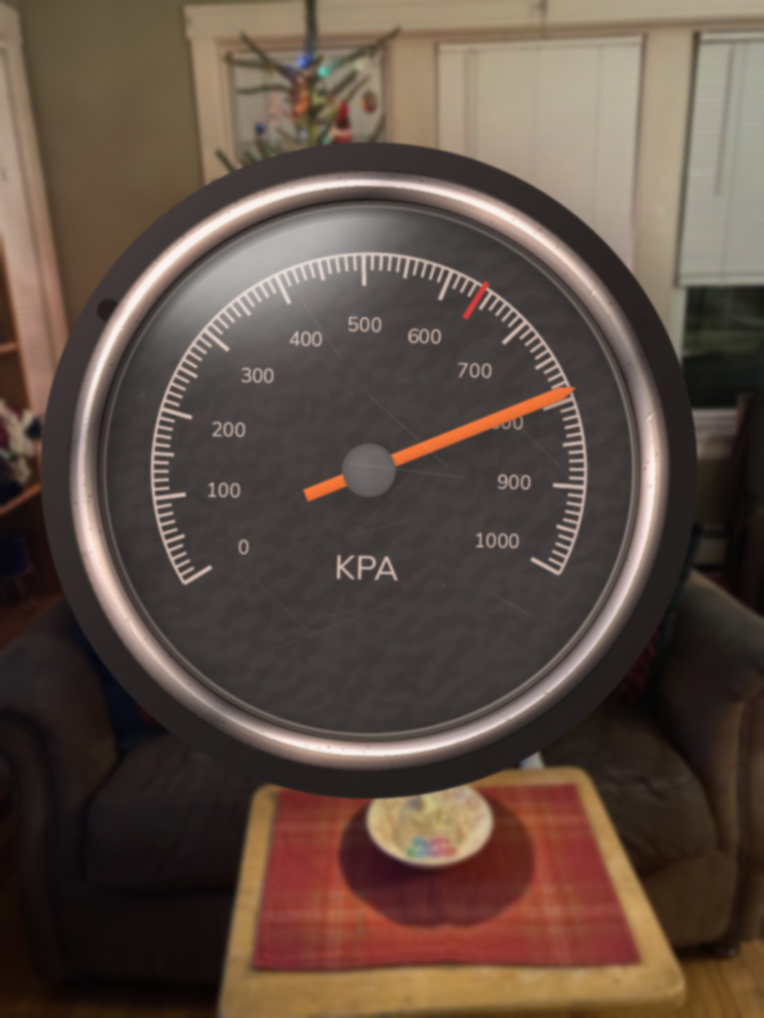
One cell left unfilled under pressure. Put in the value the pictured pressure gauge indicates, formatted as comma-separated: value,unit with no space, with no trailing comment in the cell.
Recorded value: 790,kPa
